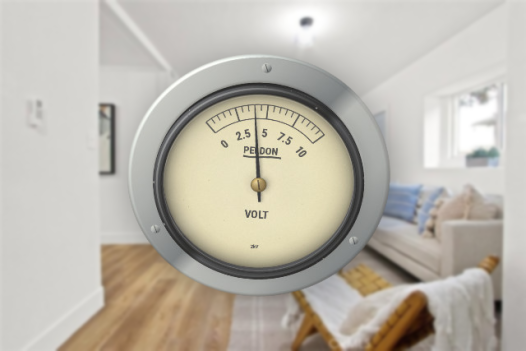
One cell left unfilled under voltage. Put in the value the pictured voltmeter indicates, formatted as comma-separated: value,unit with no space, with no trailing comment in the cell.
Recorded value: 4,V
